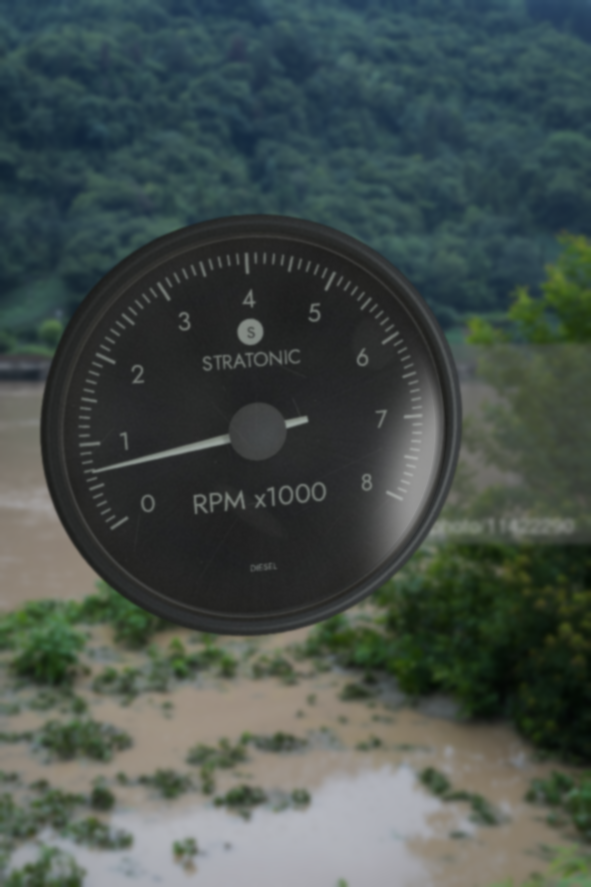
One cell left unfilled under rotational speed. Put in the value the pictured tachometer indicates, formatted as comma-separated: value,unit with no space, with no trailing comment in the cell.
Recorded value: 700,rpm
